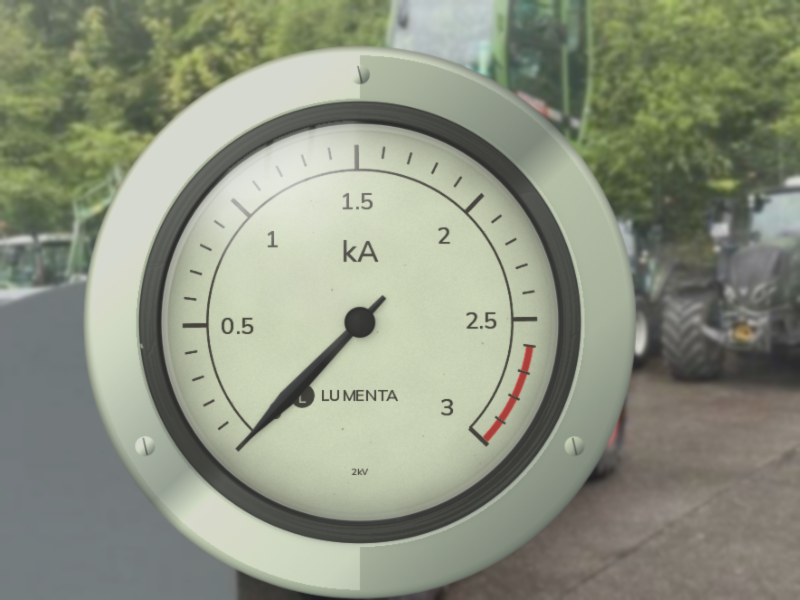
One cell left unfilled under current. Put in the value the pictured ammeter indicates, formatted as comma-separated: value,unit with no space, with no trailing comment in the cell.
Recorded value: 0,kA
